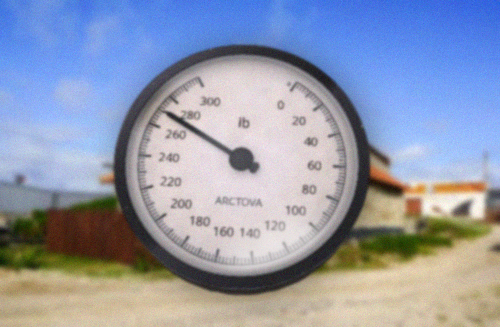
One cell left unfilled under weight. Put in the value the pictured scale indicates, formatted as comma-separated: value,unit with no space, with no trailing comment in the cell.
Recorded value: 270,lb
